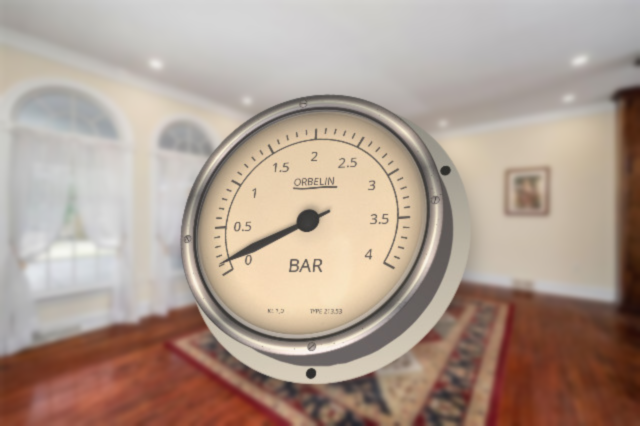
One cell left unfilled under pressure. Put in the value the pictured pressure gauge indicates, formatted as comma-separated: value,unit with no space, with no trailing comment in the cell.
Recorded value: 0.1,bar
